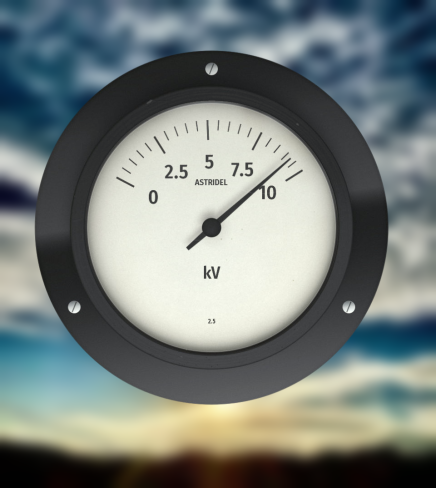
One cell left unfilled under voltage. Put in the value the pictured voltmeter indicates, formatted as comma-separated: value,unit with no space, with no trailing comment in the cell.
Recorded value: 9.25,kV
